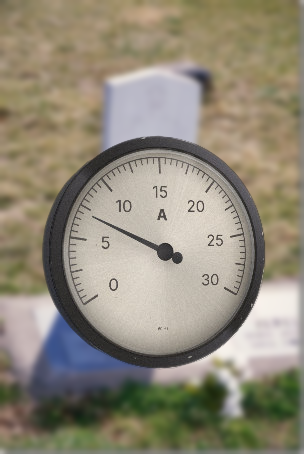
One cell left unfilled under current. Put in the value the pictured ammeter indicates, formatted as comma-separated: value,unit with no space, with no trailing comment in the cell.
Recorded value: 7,A
